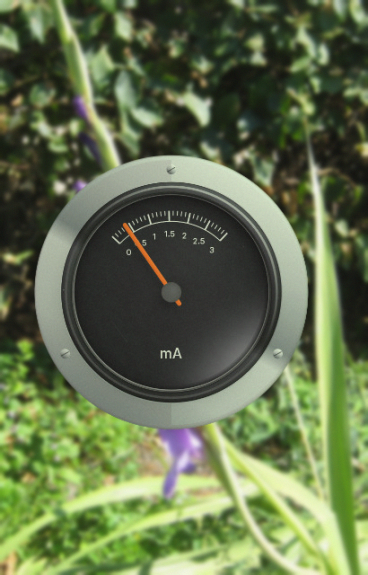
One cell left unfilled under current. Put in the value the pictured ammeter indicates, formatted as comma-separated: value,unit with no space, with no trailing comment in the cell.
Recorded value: 0.4,mA
